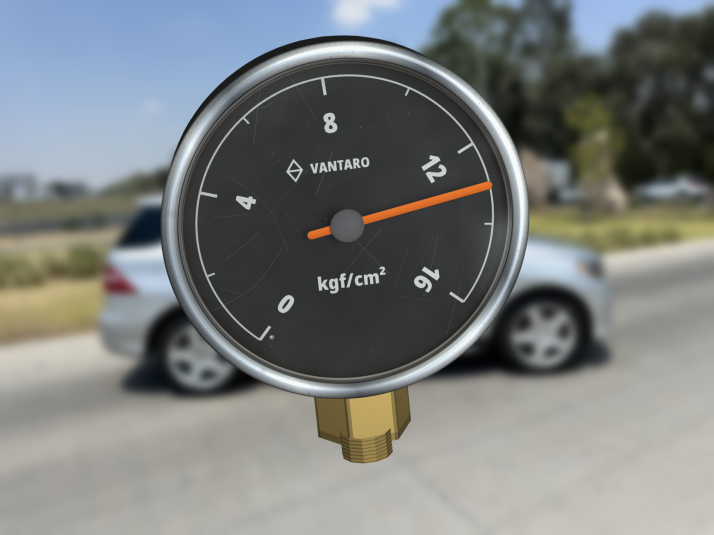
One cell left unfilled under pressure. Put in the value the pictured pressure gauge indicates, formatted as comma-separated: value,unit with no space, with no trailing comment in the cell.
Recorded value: 13,kg/cm²
